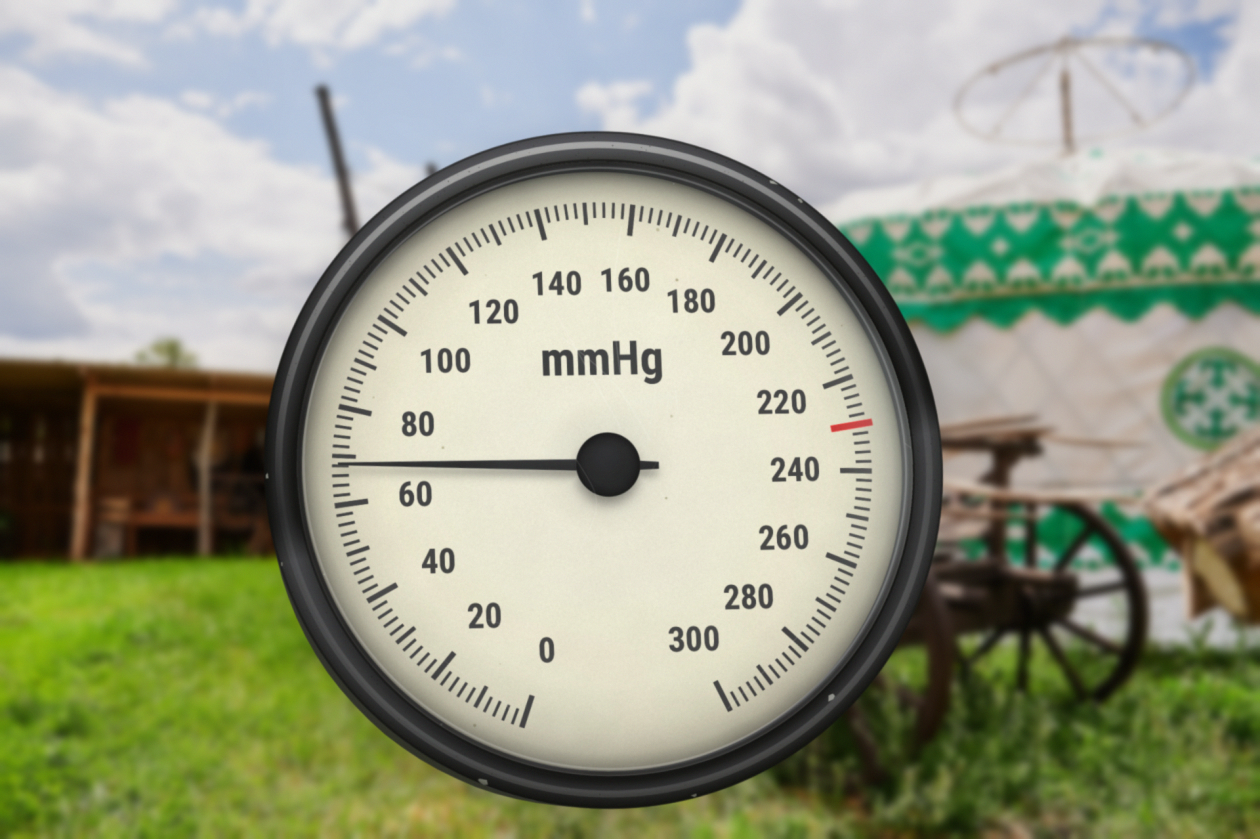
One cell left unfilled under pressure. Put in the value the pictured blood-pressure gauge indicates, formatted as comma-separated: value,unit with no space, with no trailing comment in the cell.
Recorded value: 68,mmHg
